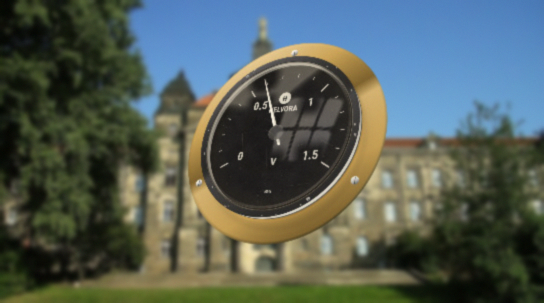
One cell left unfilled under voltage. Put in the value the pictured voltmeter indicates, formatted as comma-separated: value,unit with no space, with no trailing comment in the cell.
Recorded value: 0.6,V
